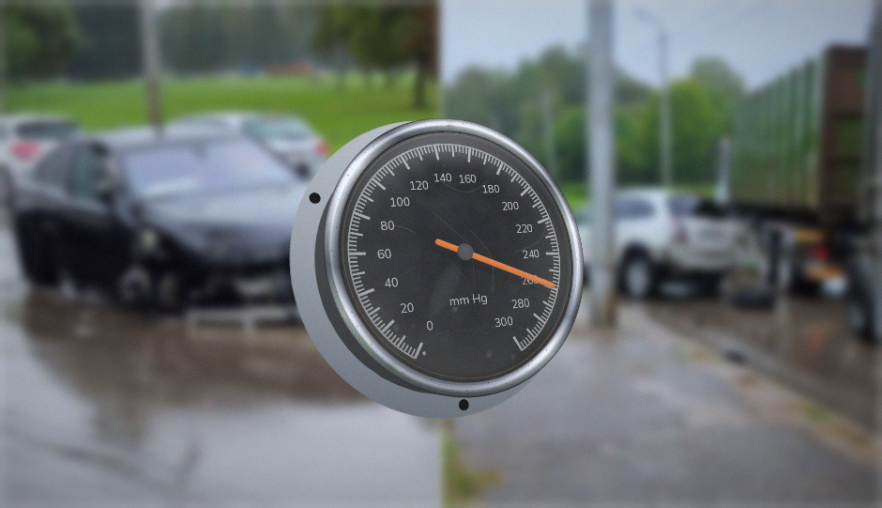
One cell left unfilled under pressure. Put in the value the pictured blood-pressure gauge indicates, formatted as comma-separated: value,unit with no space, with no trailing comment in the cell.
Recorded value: 260,mmHg
